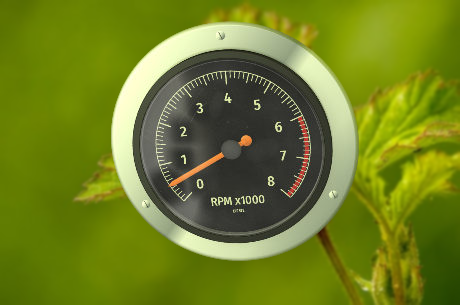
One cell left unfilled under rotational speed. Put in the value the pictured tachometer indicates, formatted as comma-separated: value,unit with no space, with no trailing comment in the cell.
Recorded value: 500,rpm
